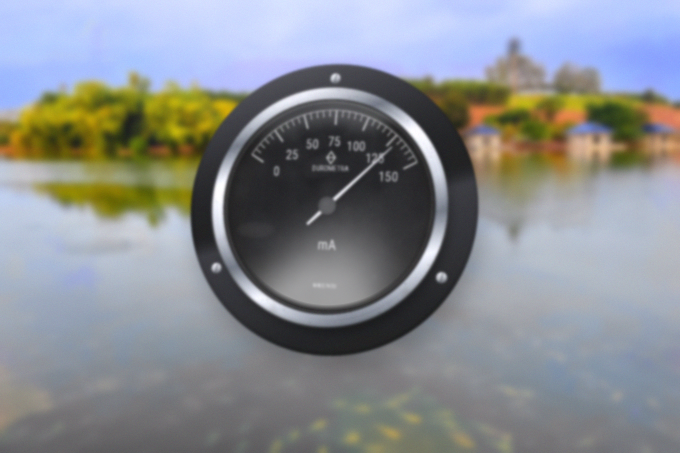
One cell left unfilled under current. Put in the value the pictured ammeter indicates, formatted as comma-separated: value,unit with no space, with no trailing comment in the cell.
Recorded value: 130,mA
